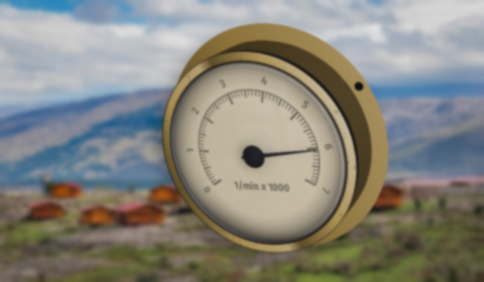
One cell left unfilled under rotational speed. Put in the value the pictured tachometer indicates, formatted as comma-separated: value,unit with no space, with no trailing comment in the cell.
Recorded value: 6000,rpm
